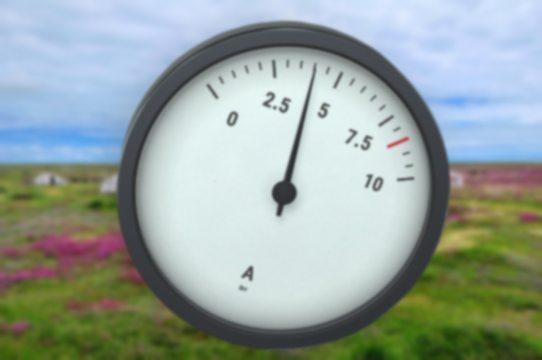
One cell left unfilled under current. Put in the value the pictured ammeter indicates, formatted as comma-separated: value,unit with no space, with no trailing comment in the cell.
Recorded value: 4,A
